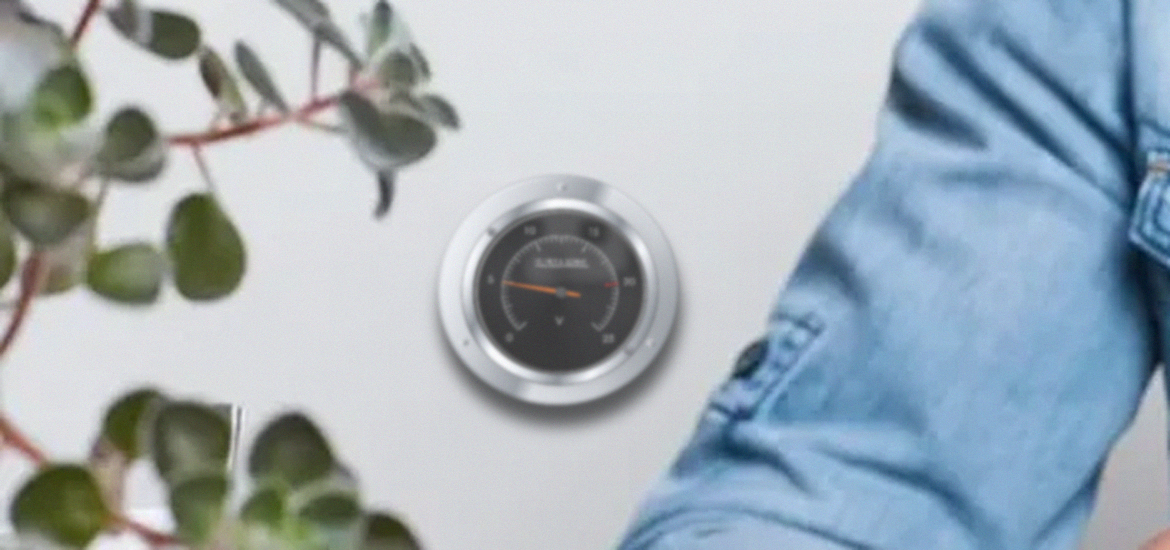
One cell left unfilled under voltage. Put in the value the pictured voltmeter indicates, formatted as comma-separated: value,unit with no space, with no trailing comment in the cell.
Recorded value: 5,V
